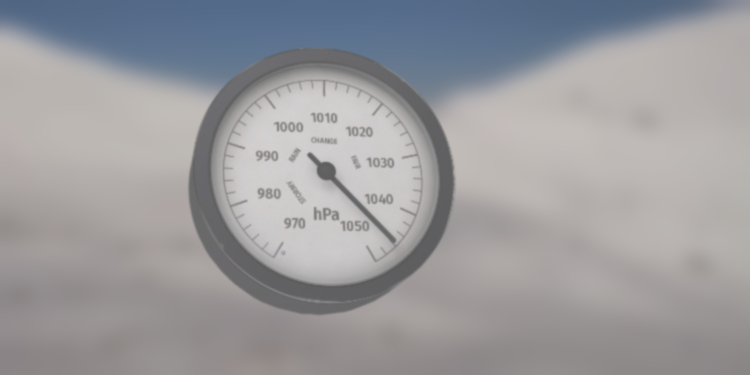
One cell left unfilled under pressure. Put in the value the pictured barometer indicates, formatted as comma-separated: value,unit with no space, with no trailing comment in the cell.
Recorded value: 1046,hPa
